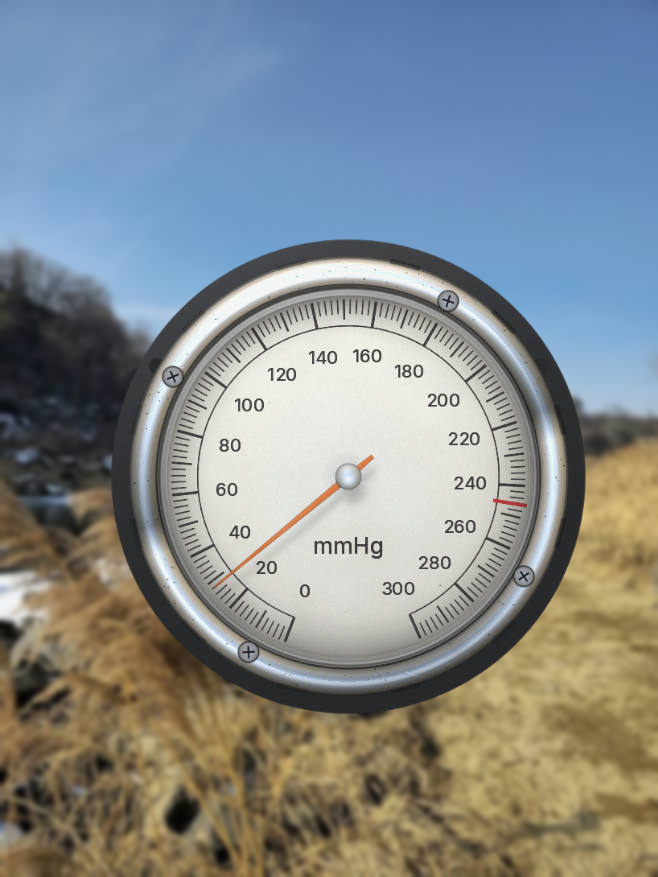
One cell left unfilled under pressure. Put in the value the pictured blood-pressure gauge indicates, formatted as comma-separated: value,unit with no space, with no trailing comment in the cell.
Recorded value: 28,mmHg
